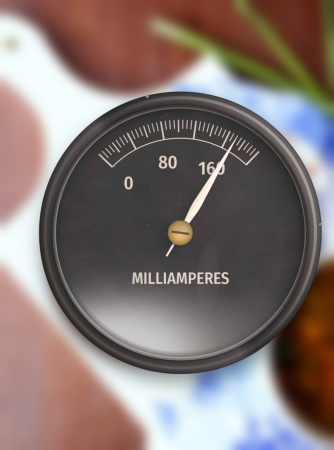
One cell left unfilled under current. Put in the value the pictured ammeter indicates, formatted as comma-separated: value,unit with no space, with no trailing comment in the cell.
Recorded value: 170,mA
